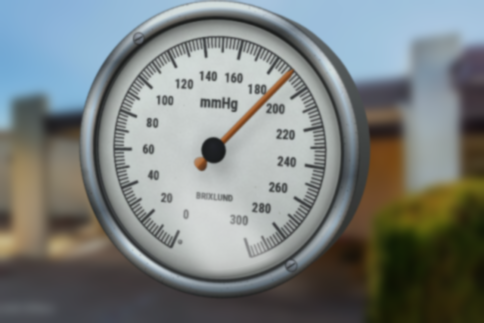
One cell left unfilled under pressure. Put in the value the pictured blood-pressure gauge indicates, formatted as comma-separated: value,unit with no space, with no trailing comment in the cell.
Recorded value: 190,mmHg
